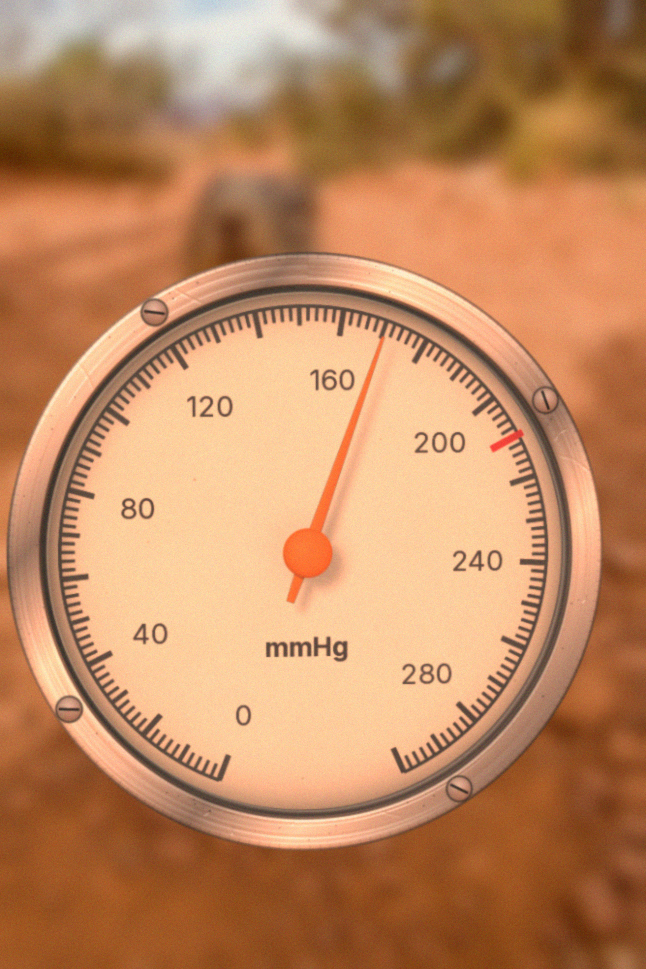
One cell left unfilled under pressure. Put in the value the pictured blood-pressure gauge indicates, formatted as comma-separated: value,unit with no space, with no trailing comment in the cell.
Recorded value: 170,mmHg
